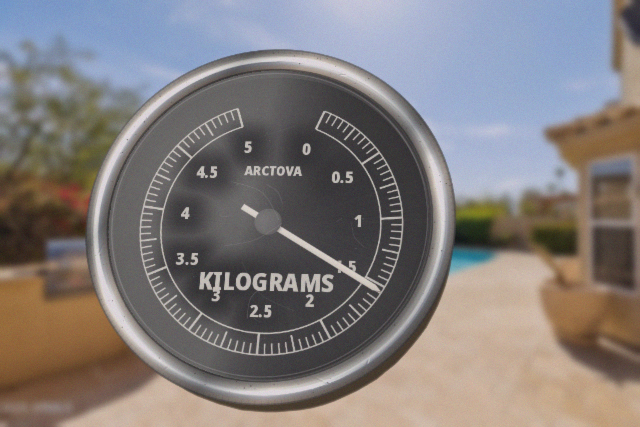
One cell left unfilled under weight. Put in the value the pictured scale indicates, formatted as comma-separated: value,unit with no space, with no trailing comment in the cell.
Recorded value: 1.55,kg
